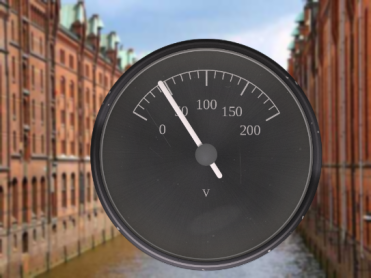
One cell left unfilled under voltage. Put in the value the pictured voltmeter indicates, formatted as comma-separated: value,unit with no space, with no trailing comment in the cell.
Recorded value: 45,V
